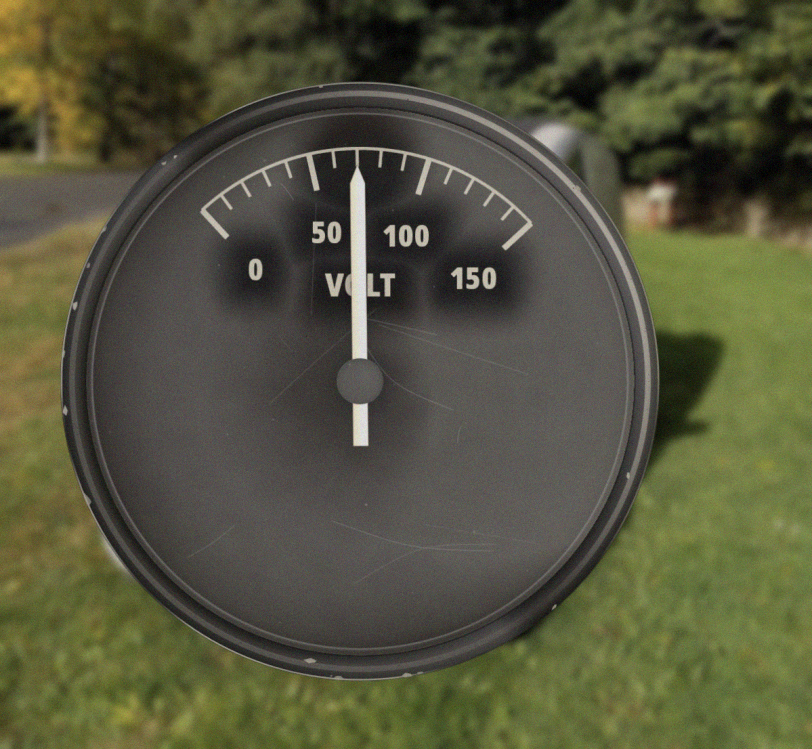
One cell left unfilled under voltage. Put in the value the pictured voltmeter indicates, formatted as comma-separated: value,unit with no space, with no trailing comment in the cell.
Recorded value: 70,V
